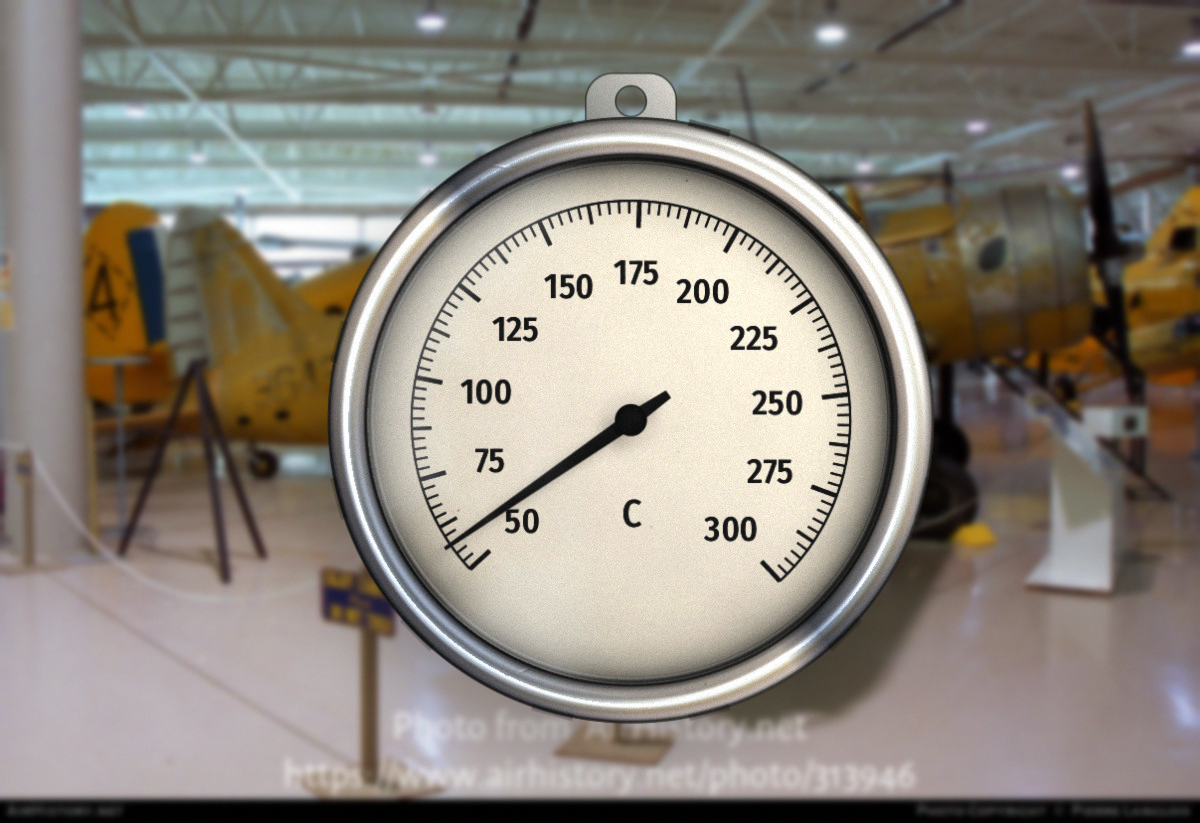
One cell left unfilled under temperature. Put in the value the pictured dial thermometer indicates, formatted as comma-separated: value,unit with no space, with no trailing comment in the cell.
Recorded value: 57.5,°C
